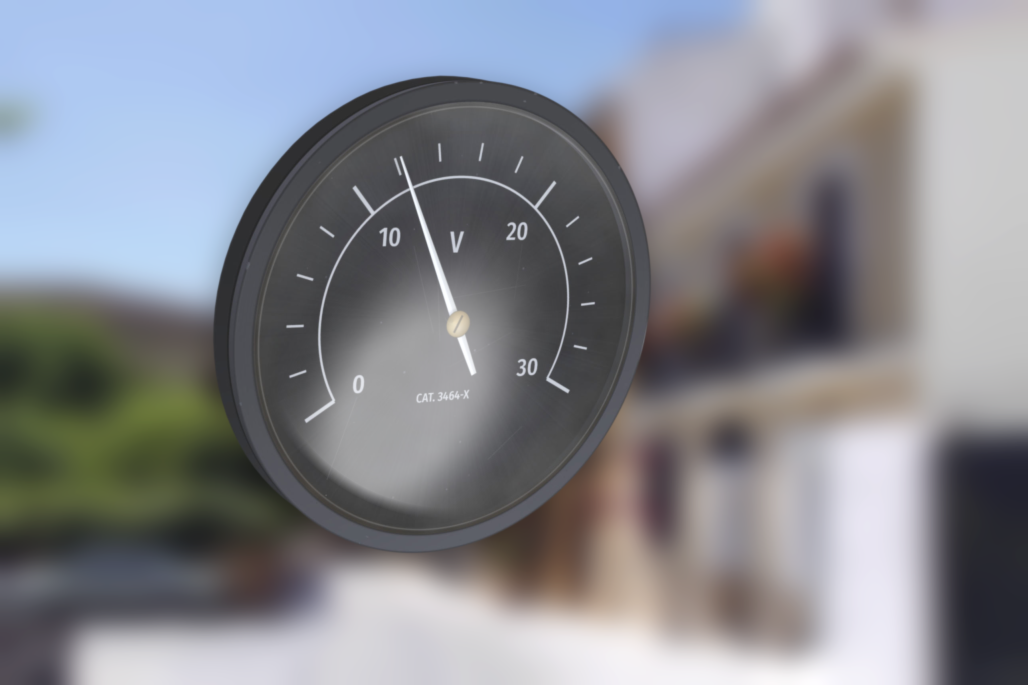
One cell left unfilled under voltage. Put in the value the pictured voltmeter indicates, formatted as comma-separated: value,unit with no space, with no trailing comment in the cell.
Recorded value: 12,V
